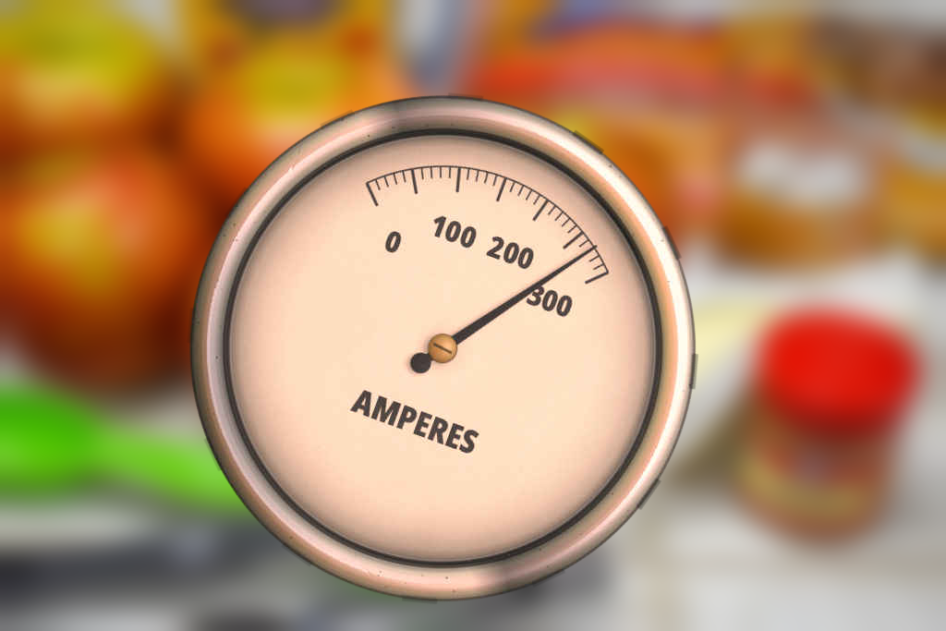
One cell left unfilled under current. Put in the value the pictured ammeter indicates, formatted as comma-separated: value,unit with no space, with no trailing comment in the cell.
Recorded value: 270,A
